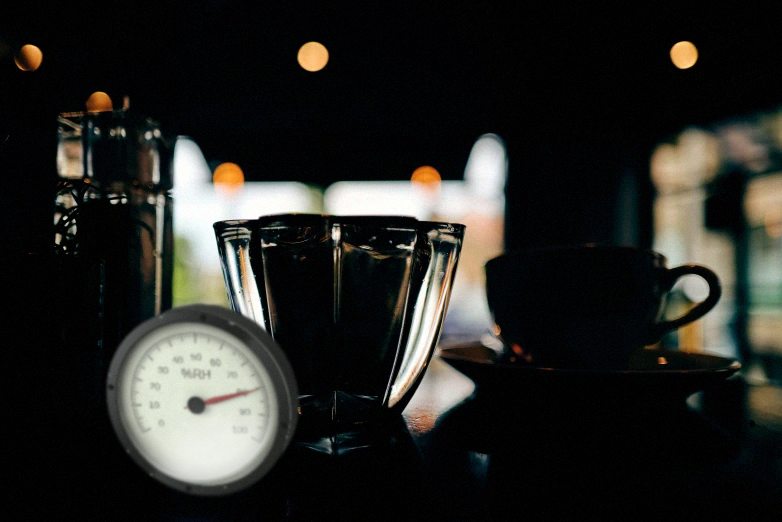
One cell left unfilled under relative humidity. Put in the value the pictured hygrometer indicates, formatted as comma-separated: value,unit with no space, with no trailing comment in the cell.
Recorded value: 80,%
